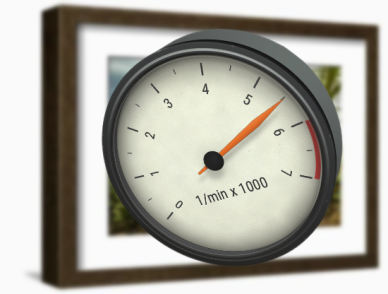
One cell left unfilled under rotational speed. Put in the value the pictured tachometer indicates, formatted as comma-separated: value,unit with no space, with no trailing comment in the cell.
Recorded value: 5500,rpm
